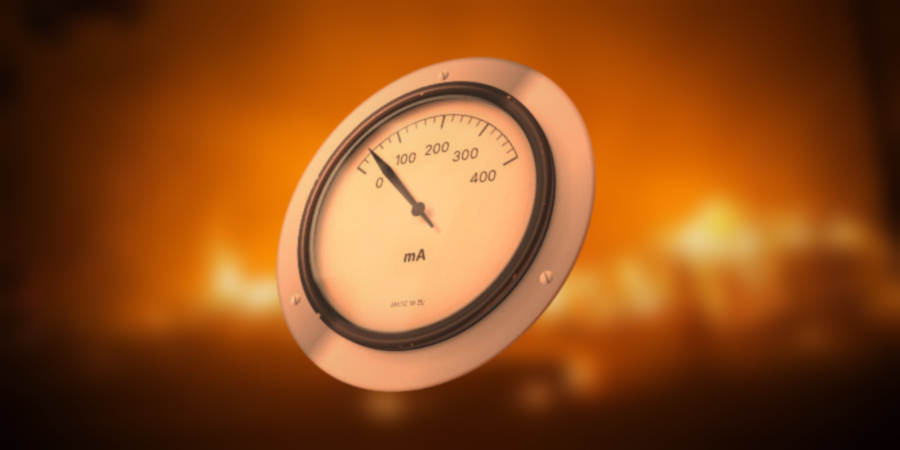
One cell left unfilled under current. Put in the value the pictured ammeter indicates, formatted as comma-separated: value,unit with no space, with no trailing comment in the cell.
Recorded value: 40,mA
